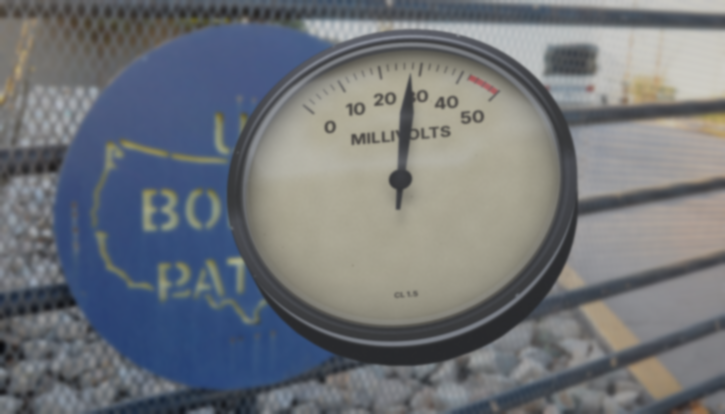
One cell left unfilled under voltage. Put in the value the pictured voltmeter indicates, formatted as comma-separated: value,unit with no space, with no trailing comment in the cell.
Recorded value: 28,mV
